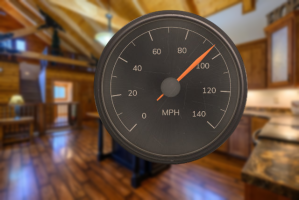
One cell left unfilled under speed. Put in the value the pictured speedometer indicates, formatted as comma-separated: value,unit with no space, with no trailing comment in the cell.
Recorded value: 95,mph
